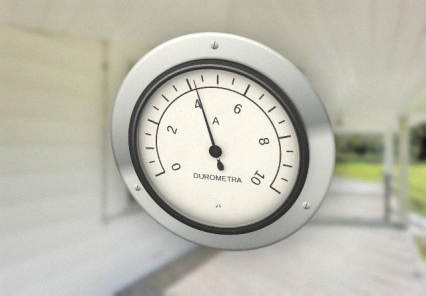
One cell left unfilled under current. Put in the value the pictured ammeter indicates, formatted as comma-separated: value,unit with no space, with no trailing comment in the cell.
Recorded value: 4.25,A
